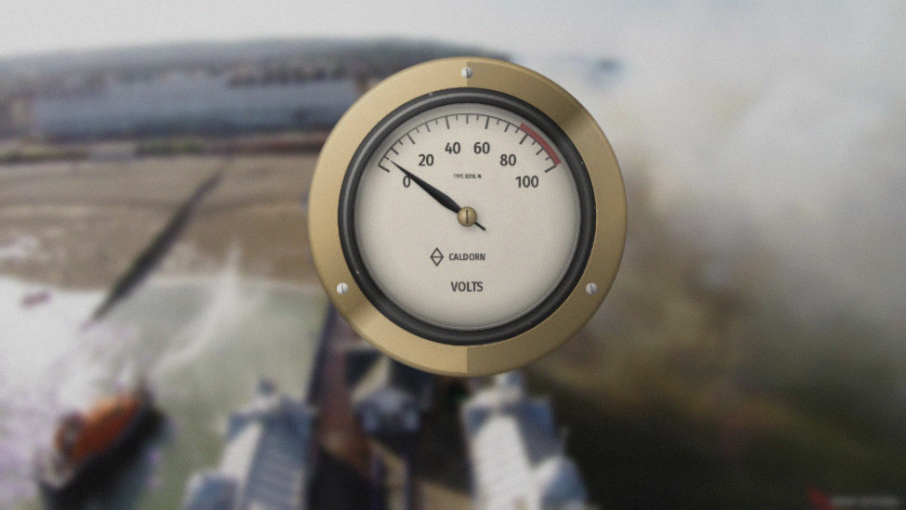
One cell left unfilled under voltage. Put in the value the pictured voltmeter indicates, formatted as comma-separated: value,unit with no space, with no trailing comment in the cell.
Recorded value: 5,V
